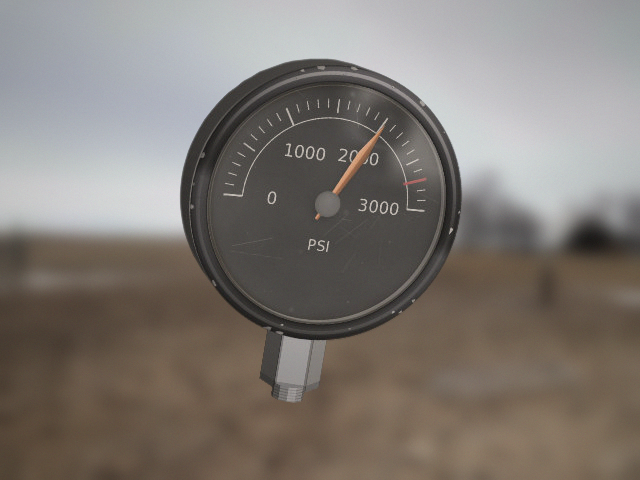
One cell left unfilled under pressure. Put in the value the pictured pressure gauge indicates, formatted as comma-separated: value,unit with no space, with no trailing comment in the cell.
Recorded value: 2000,psi
